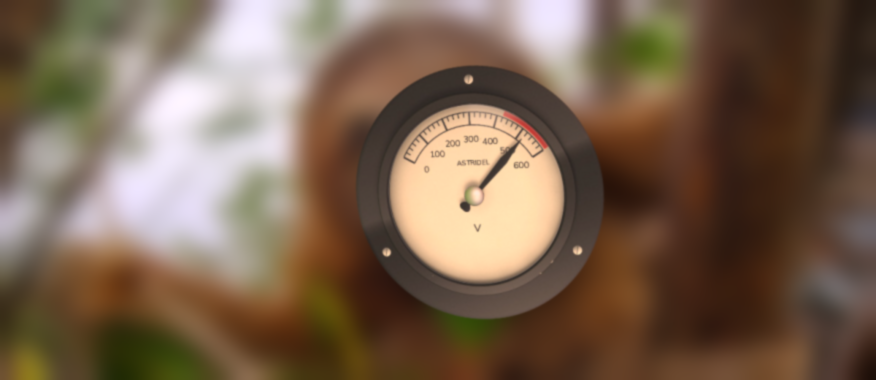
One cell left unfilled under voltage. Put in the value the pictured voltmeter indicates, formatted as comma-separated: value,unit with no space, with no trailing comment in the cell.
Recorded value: 520,V
